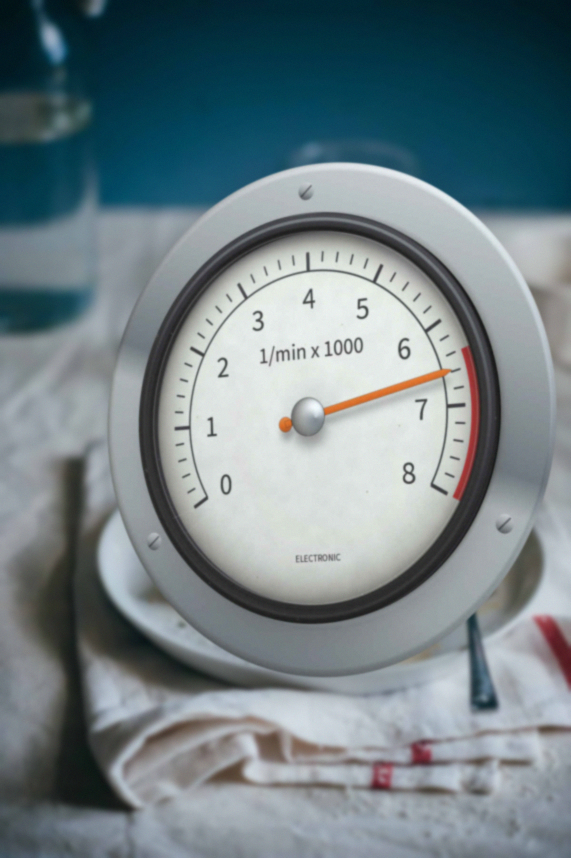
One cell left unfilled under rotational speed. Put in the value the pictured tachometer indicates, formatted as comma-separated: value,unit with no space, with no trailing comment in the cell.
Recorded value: 6600,rpm
